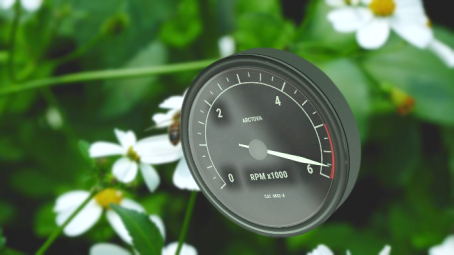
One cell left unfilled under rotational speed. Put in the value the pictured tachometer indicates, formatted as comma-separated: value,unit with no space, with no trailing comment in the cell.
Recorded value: 5750,rpm
